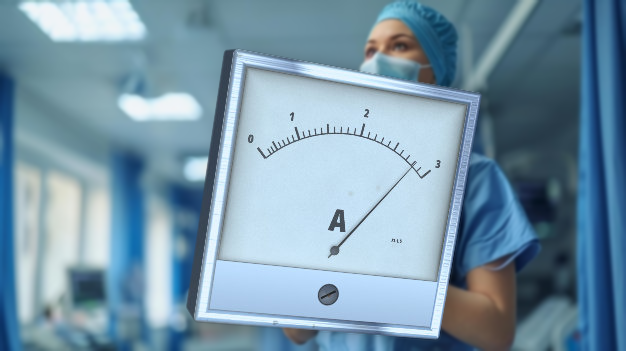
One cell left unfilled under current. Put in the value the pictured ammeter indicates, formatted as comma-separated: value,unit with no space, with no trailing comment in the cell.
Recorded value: 2.8,A
